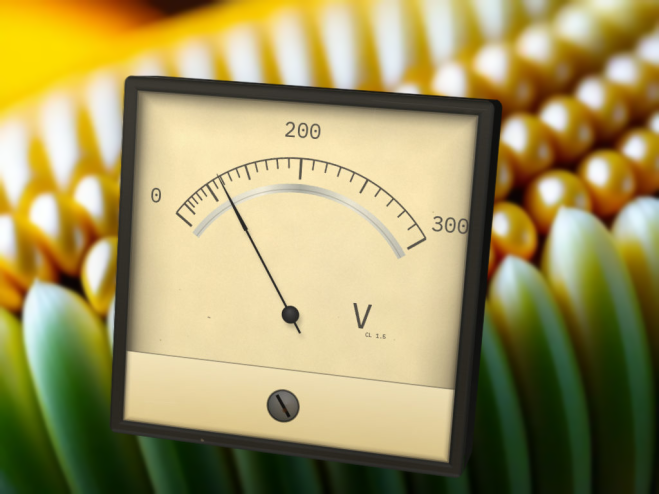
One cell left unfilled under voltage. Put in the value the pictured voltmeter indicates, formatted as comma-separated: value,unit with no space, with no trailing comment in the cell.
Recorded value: 120,V
